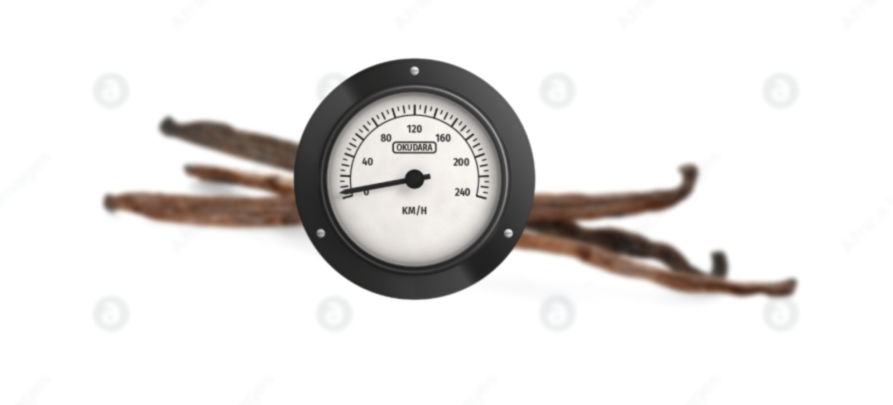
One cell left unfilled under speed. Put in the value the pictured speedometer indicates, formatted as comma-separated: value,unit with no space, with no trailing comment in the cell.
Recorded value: 5,km/h
